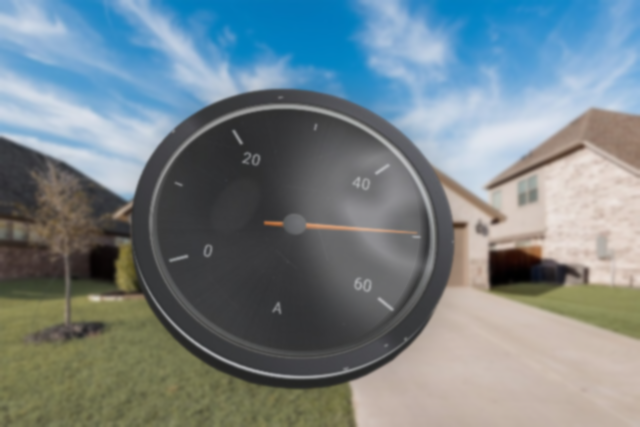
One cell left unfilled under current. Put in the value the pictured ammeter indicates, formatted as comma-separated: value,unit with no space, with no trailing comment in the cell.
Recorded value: 50,A
